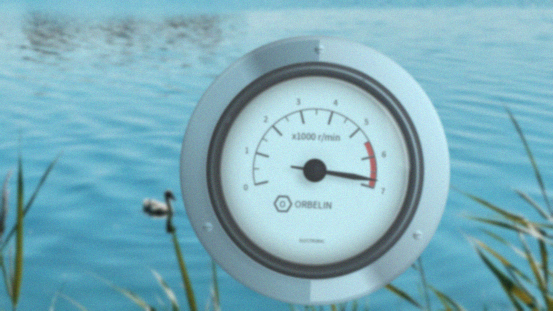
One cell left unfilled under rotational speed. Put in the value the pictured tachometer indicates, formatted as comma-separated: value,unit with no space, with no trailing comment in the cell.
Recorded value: 6750,rpm
